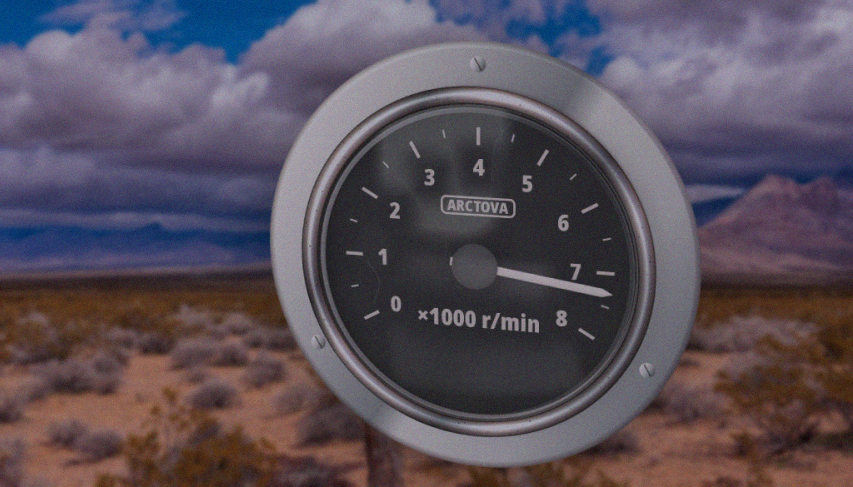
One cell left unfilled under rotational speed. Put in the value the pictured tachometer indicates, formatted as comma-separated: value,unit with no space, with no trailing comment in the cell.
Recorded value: 7250,rpm
